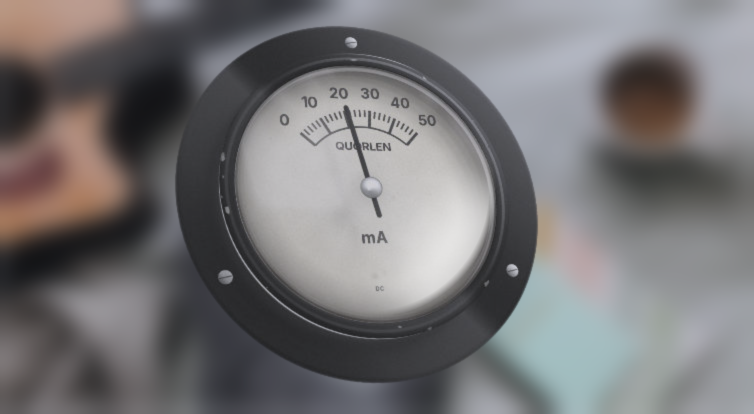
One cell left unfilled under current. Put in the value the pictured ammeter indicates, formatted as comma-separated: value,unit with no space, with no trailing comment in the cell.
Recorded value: 20,mA
